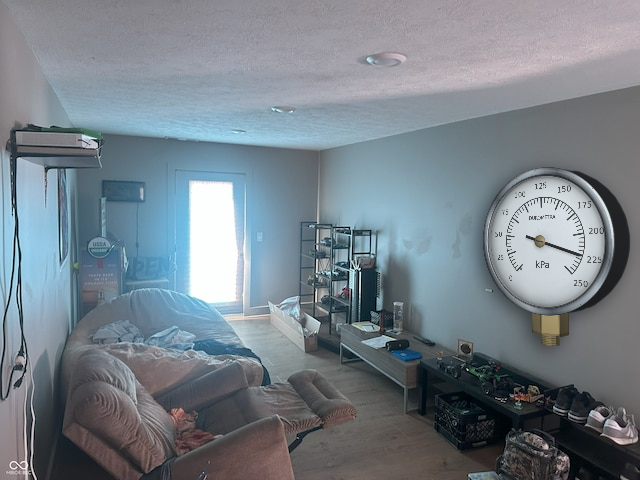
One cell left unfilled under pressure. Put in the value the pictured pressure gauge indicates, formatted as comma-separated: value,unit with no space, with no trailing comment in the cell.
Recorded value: 225,kPa
